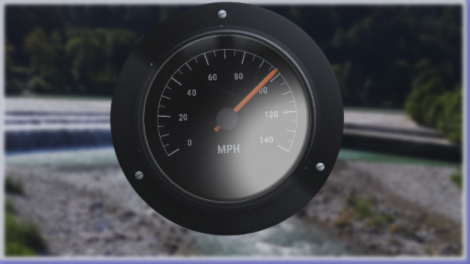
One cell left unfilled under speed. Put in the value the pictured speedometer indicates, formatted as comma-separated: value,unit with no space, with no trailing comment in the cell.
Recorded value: 97.5,mph
